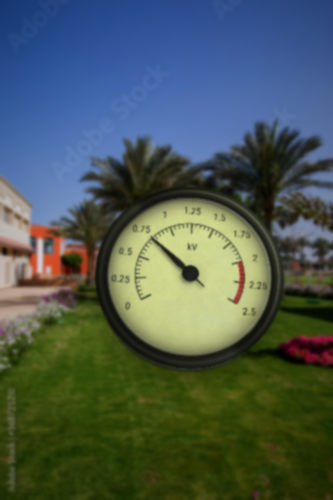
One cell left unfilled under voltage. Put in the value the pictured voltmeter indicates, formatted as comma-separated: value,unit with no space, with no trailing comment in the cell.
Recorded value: 0.75,kV
